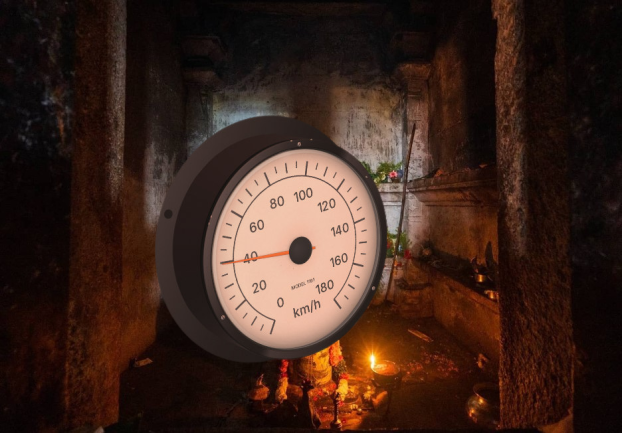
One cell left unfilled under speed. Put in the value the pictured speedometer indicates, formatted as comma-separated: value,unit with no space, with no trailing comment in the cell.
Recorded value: 40,km/h
